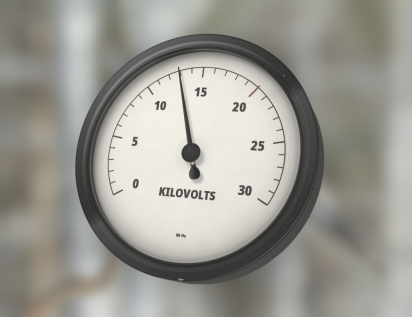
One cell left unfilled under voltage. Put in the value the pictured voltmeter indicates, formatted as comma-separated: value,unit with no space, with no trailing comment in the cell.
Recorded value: 13,kV
